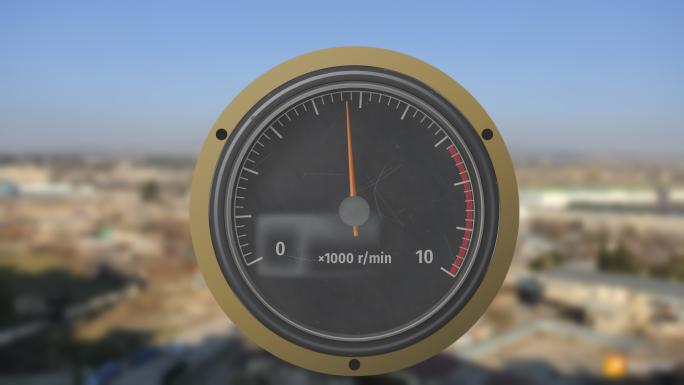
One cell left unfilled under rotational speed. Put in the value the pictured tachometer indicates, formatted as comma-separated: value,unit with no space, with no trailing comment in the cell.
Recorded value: 4700,rpm
